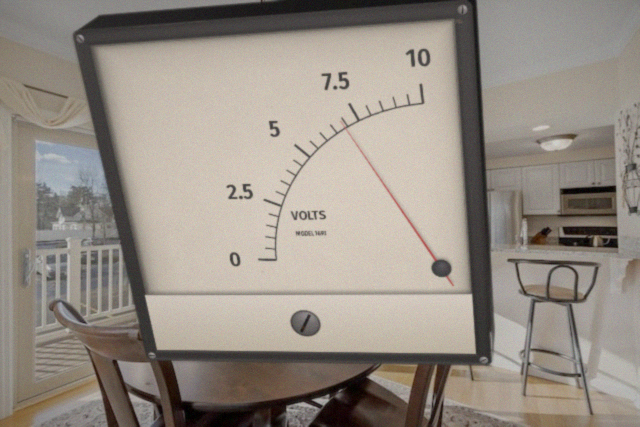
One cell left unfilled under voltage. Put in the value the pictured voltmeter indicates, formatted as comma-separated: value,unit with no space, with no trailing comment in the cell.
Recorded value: 7,V
